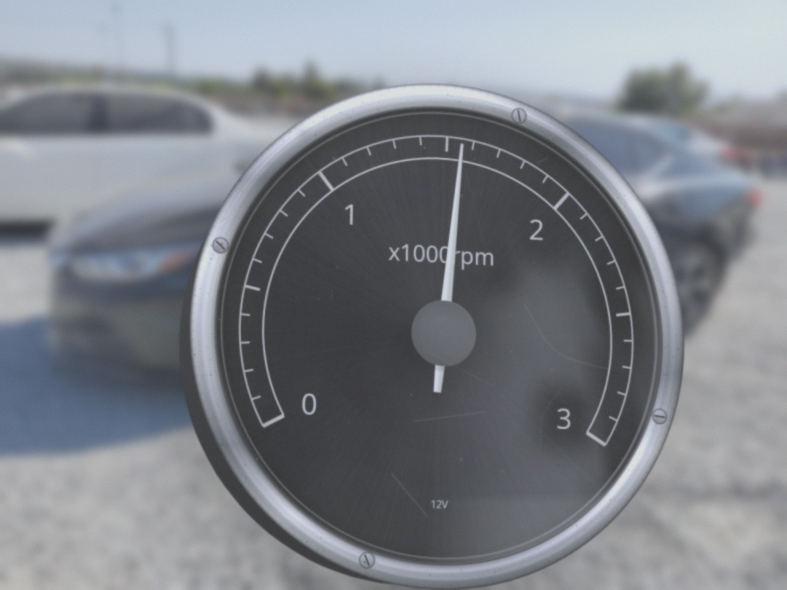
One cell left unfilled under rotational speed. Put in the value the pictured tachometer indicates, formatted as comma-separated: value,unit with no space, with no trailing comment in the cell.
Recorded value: 1550,rpm
